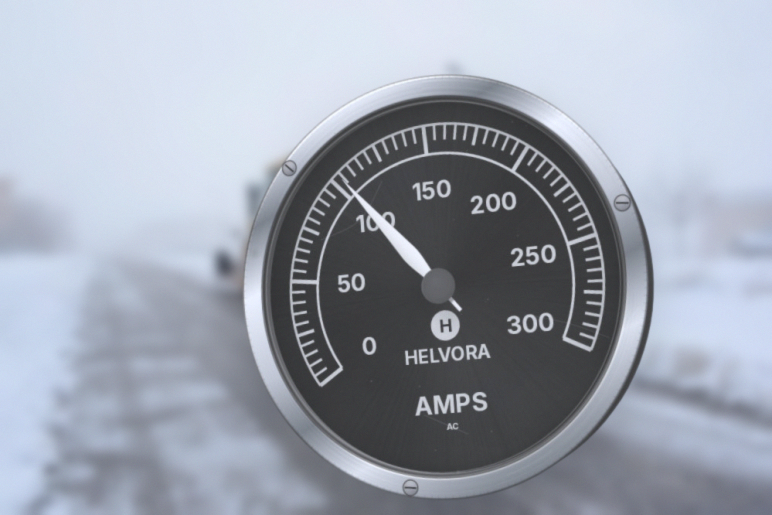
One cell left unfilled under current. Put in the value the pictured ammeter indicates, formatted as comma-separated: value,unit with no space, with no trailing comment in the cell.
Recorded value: 105,A
